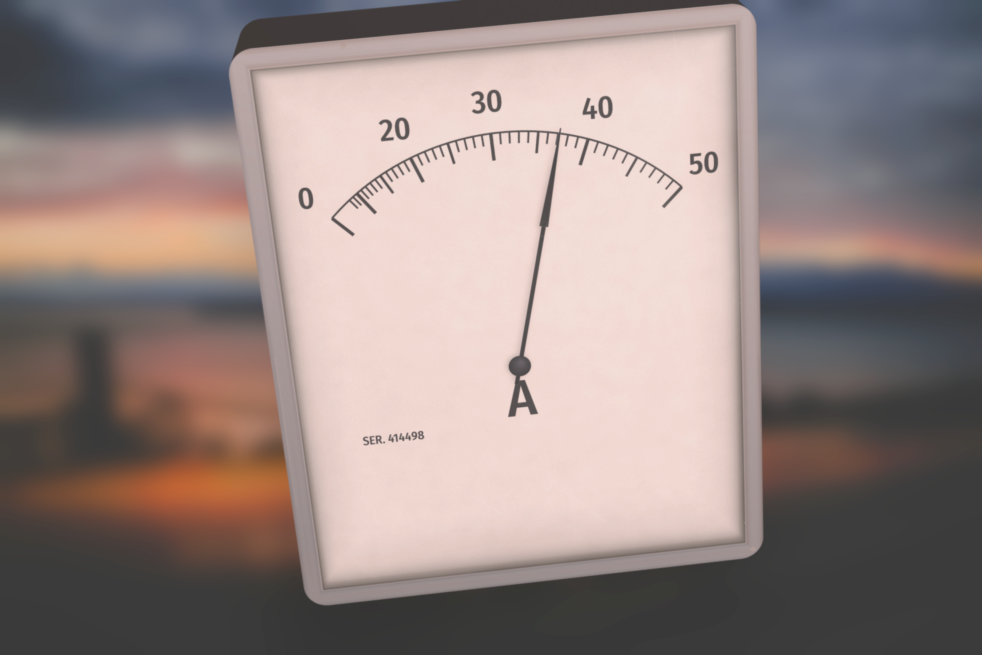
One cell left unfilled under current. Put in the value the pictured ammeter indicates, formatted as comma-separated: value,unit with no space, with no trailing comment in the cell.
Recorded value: 37,A
